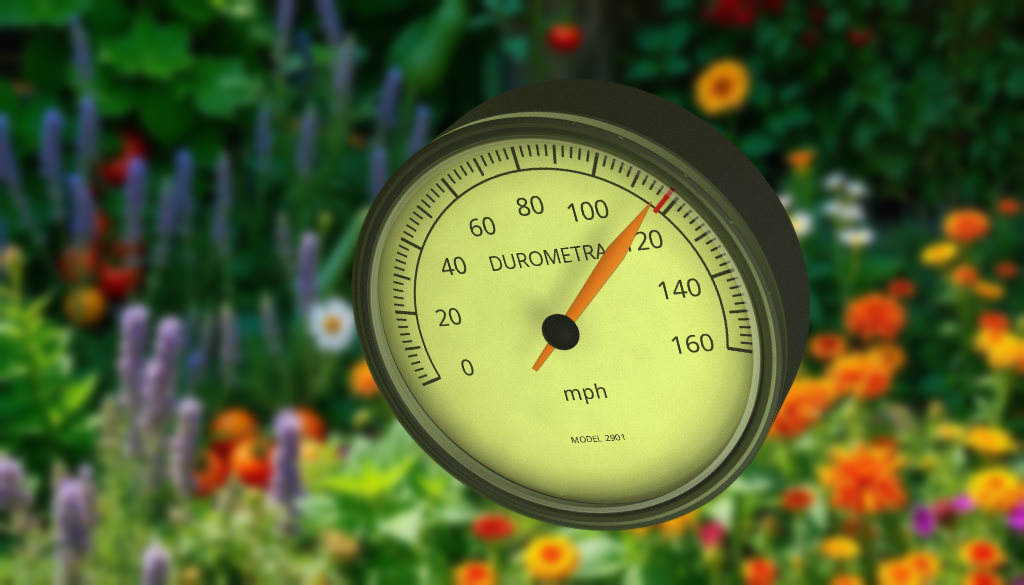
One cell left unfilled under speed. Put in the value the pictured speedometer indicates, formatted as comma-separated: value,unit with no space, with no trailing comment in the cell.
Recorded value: 116,mph
